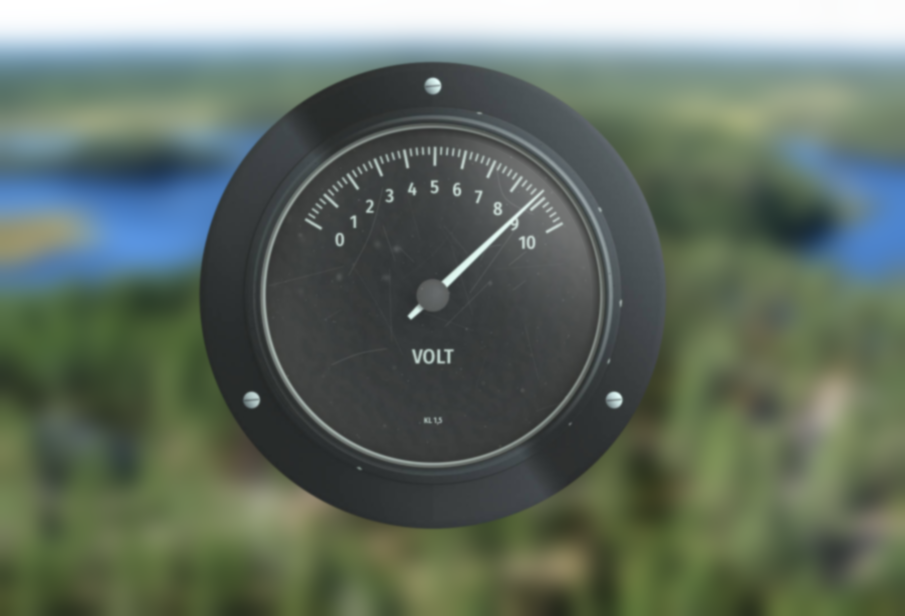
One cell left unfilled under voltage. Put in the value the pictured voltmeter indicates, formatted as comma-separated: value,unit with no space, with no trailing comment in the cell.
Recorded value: 8.8,V
